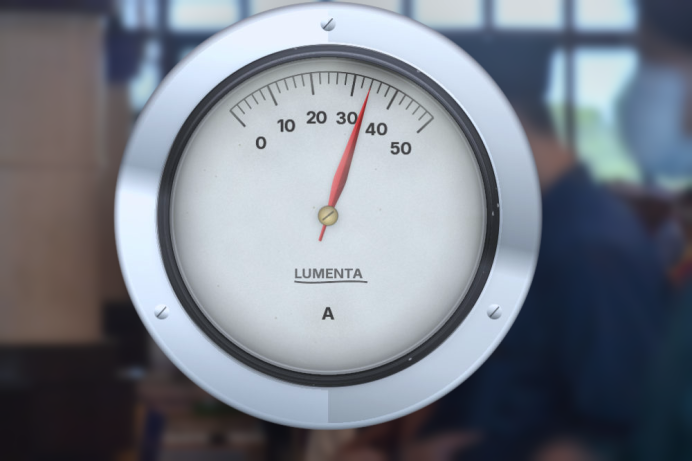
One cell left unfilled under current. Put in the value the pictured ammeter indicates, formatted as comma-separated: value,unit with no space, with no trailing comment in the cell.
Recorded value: 34,A
